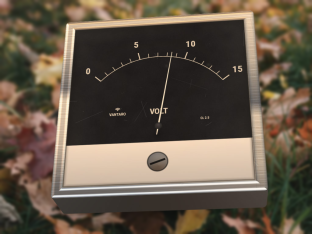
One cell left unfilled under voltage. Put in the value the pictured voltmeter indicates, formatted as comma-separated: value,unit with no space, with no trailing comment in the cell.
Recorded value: 8.5,V
